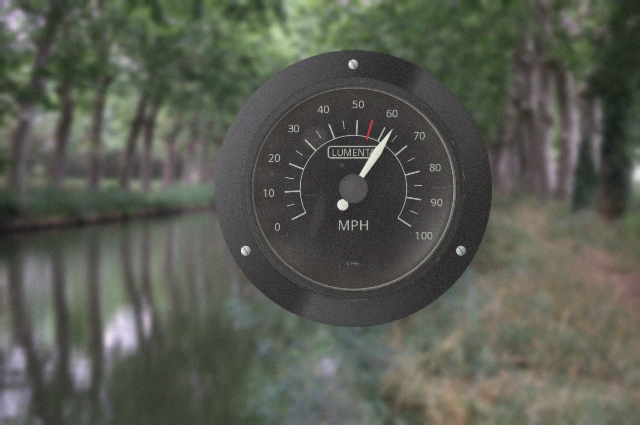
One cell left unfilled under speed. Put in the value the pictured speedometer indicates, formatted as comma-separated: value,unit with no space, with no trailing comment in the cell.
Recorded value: 62.5,mph
